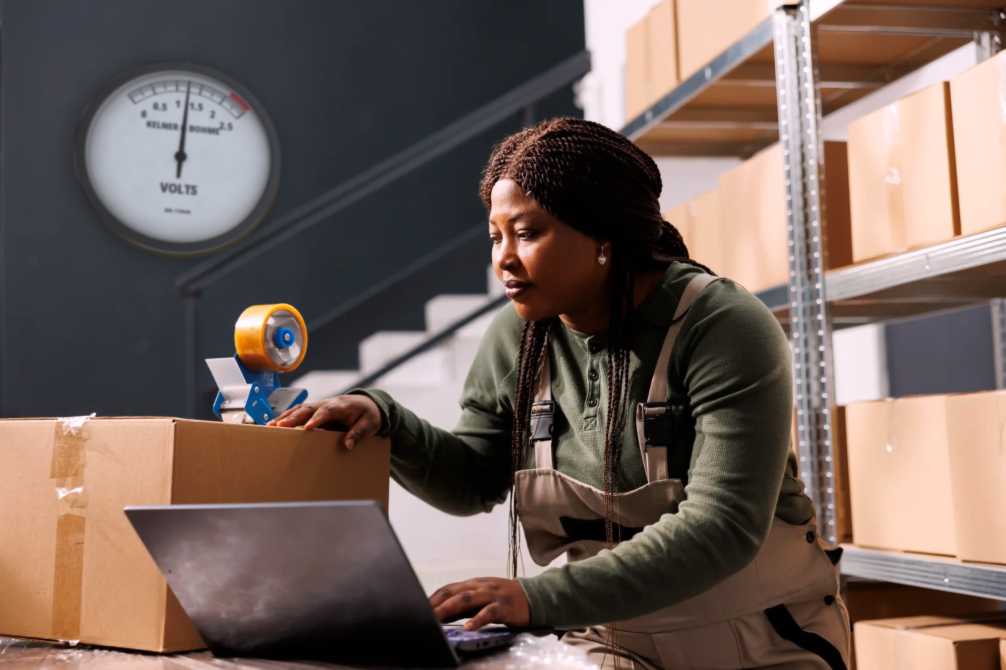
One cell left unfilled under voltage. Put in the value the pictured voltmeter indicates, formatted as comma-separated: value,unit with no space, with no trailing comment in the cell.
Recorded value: 1.25,V
